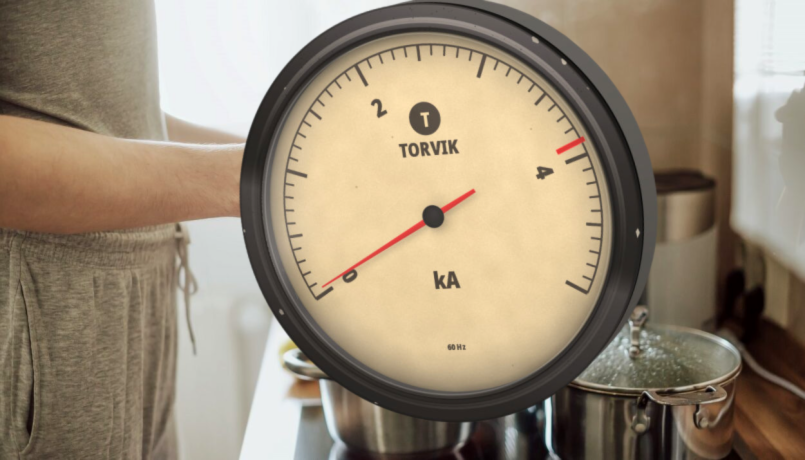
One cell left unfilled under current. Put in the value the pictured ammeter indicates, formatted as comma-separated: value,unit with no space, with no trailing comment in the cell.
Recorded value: 0.05,kA
